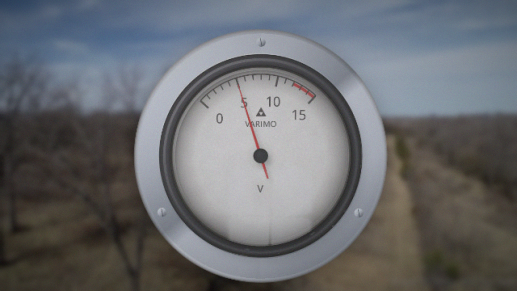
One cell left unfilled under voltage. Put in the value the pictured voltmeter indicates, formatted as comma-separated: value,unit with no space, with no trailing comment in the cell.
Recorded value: 5,V
